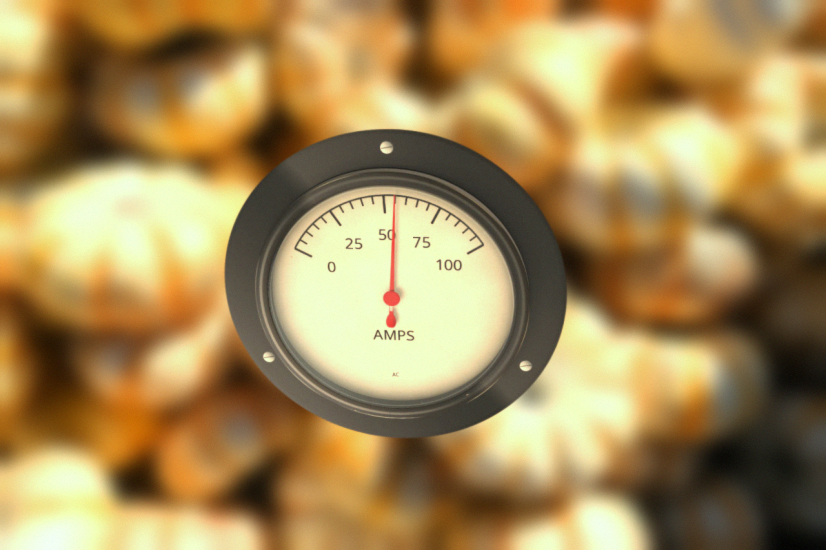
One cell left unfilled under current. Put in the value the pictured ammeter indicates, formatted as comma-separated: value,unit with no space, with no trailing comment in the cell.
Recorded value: 55,A
